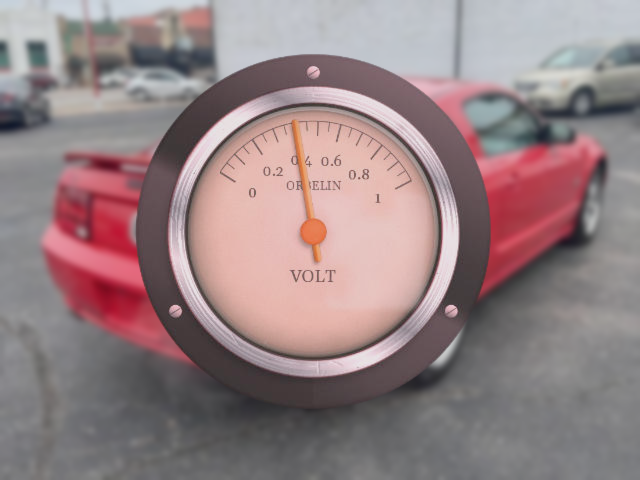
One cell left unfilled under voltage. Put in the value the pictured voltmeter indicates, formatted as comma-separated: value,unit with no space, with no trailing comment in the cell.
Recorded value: 0.4,V
